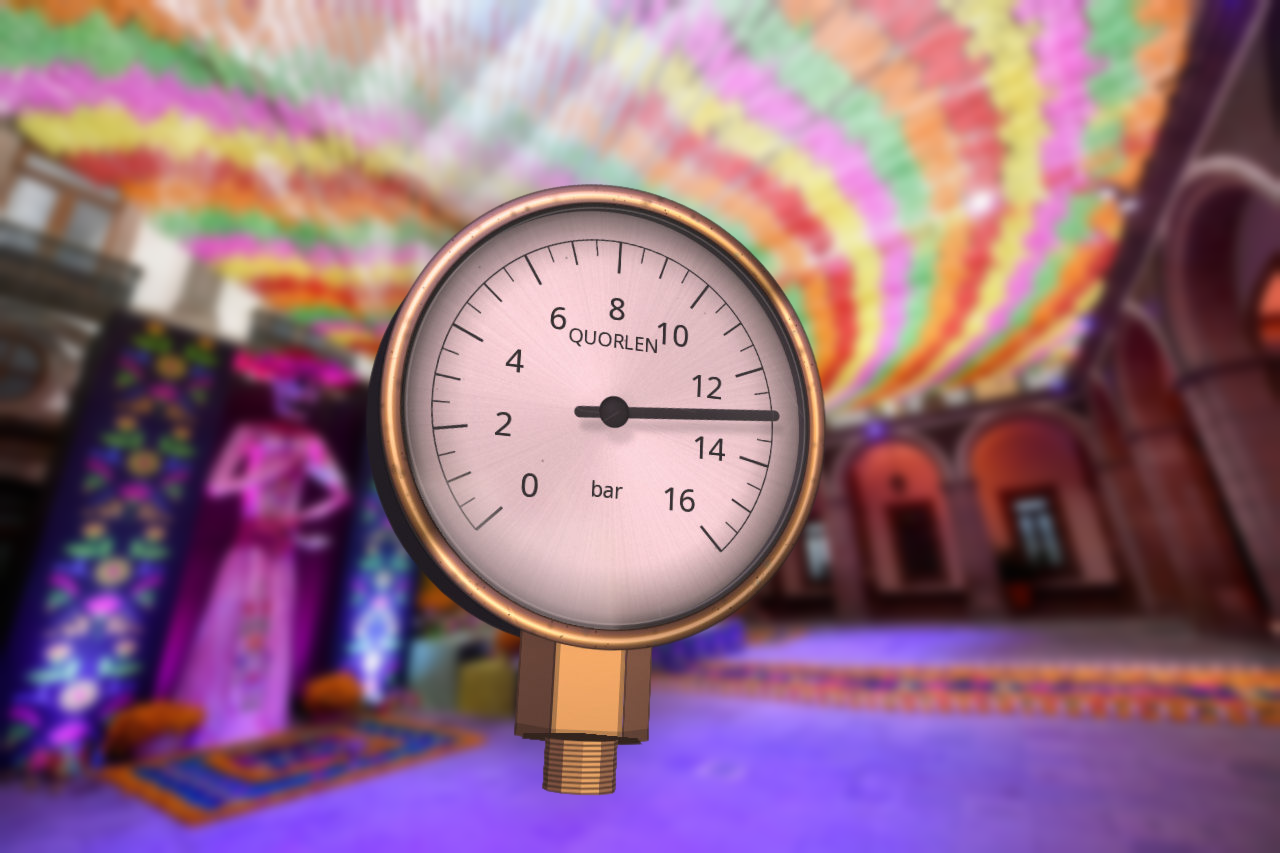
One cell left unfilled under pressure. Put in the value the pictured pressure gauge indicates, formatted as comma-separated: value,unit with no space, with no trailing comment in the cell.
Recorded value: 13,bar
